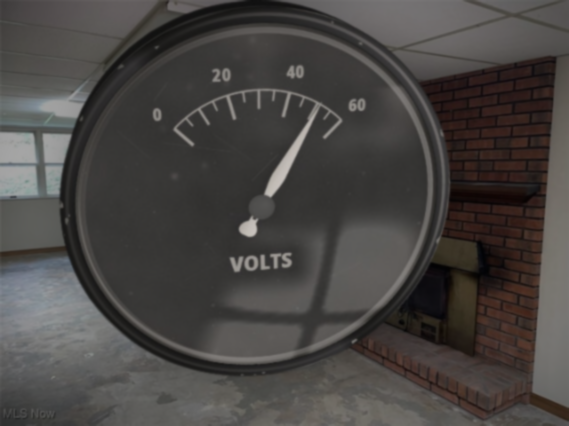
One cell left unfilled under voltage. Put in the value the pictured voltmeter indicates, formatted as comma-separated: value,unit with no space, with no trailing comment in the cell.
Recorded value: 50,V
